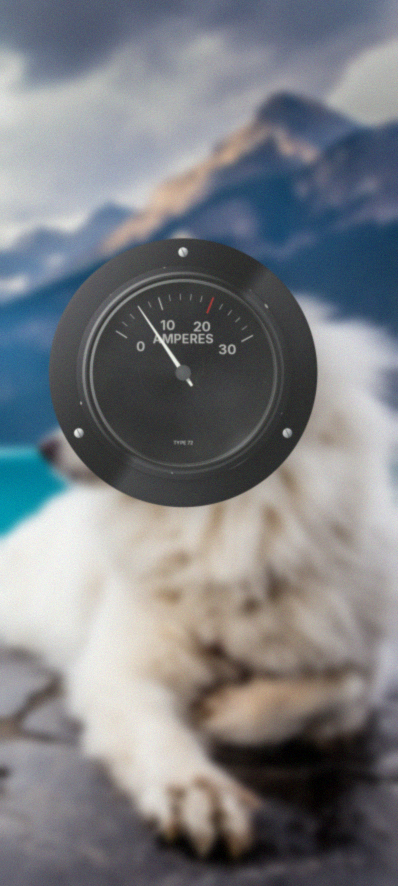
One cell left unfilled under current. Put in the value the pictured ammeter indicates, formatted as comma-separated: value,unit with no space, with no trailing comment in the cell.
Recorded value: 6,A
